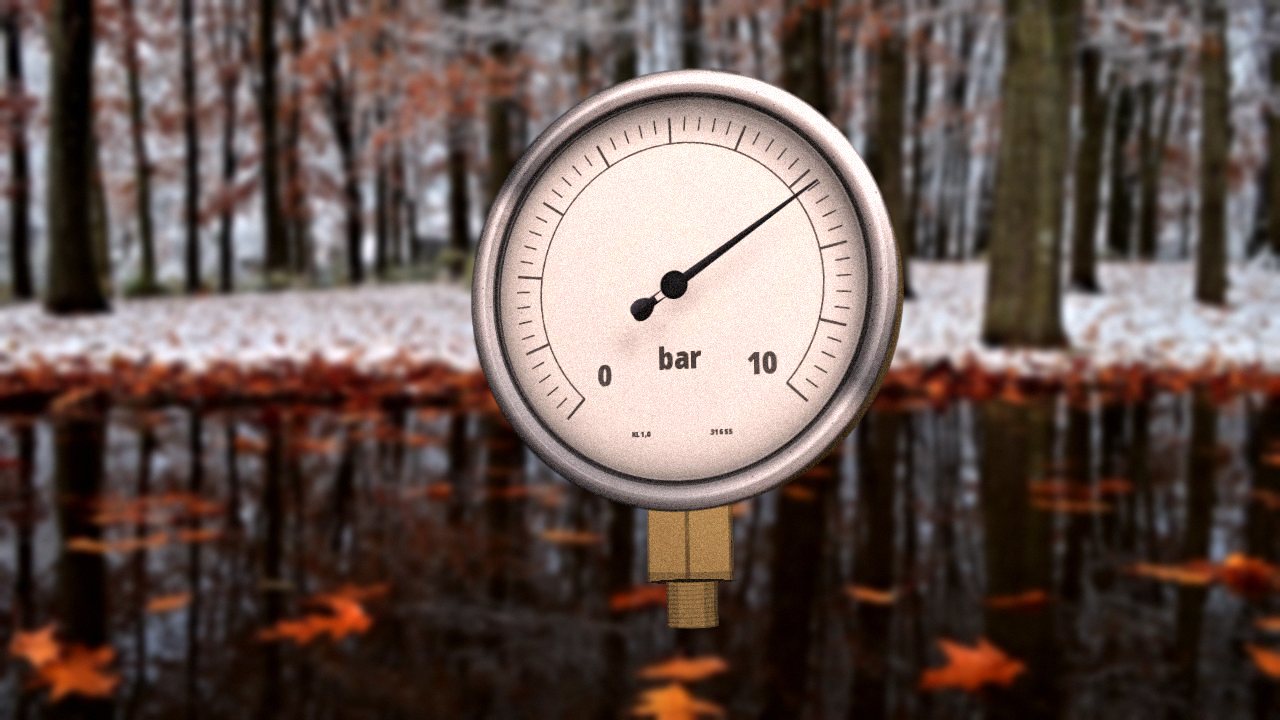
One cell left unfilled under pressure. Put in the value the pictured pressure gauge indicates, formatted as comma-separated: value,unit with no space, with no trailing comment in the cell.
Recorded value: 7.2,bar
